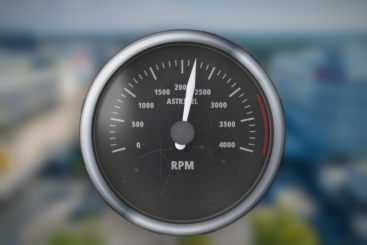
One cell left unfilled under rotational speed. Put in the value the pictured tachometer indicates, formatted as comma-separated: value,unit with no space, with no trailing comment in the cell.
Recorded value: 2200,rpm
